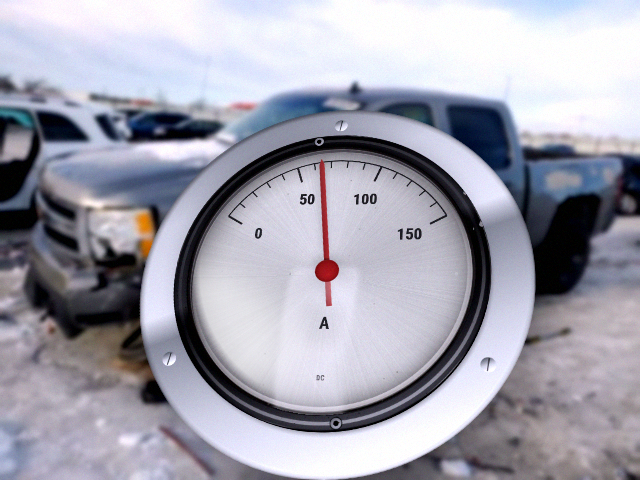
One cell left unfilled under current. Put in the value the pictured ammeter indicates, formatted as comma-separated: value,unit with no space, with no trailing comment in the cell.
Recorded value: 65,A
